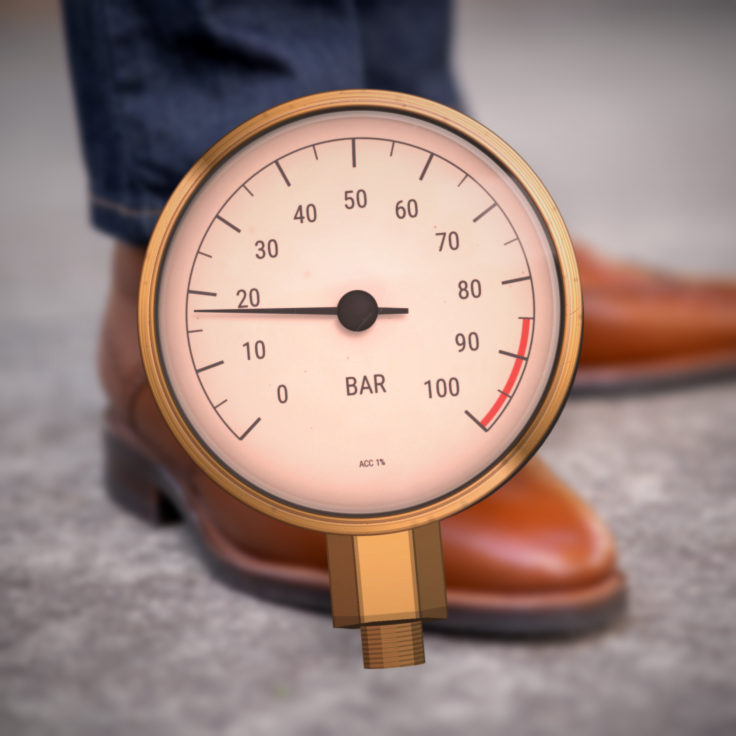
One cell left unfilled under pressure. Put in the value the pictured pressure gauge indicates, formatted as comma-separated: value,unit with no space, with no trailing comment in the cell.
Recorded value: 17.5,bar
